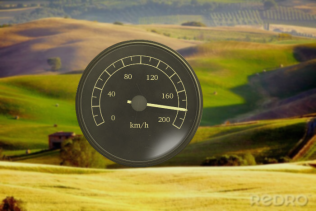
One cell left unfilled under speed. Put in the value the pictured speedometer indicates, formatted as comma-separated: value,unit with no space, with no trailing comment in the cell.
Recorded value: 180,km/h
